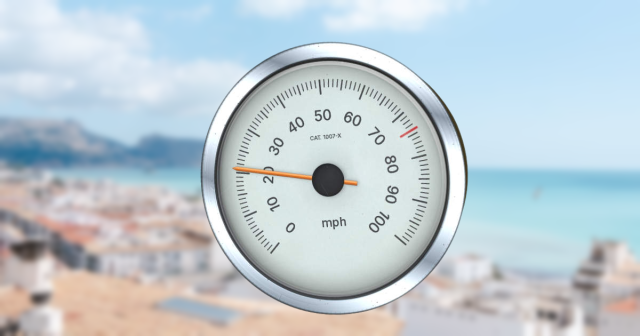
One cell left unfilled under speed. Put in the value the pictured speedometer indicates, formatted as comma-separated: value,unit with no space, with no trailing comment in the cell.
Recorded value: 21,mph
